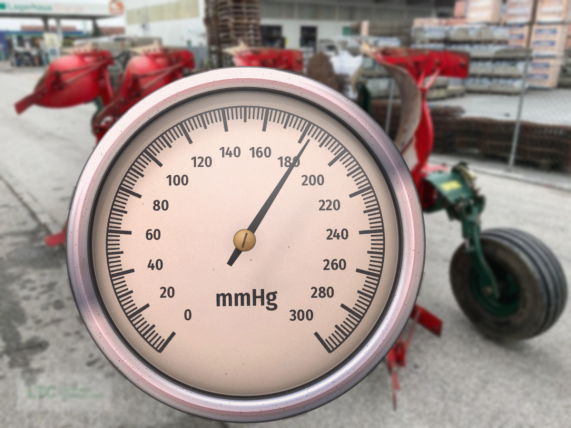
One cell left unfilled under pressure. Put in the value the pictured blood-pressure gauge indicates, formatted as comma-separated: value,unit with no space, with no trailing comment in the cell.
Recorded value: 184,mmHg
